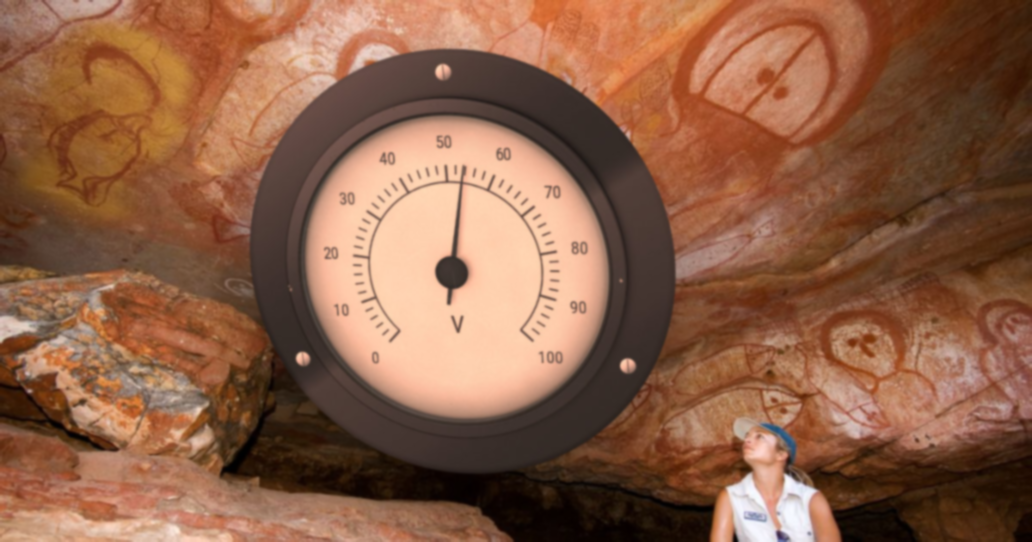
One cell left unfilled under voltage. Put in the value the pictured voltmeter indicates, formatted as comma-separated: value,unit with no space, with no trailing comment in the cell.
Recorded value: 54,V
